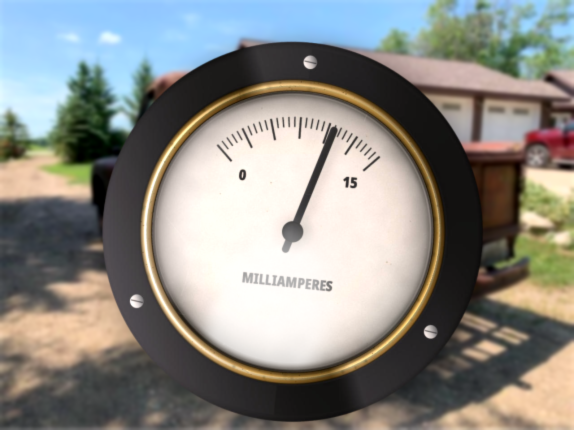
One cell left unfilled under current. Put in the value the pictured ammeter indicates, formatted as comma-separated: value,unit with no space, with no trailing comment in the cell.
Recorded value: 10.5,mA
